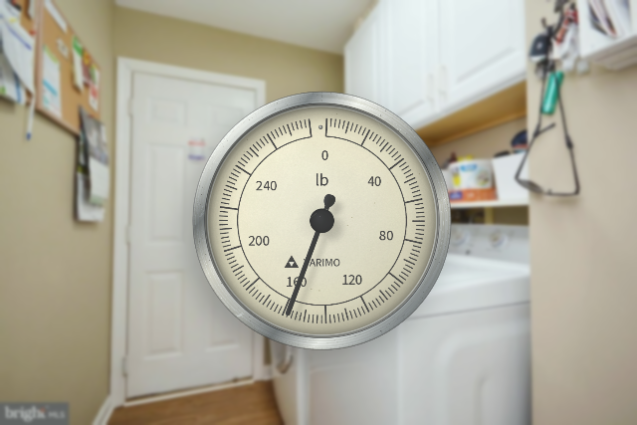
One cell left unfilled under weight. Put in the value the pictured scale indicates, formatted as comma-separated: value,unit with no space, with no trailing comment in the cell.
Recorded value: 158,lb
